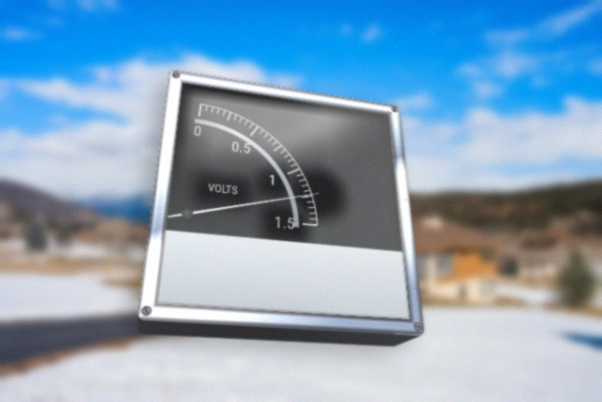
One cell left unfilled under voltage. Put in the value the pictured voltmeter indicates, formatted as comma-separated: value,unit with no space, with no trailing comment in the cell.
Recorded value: 1.25,V
